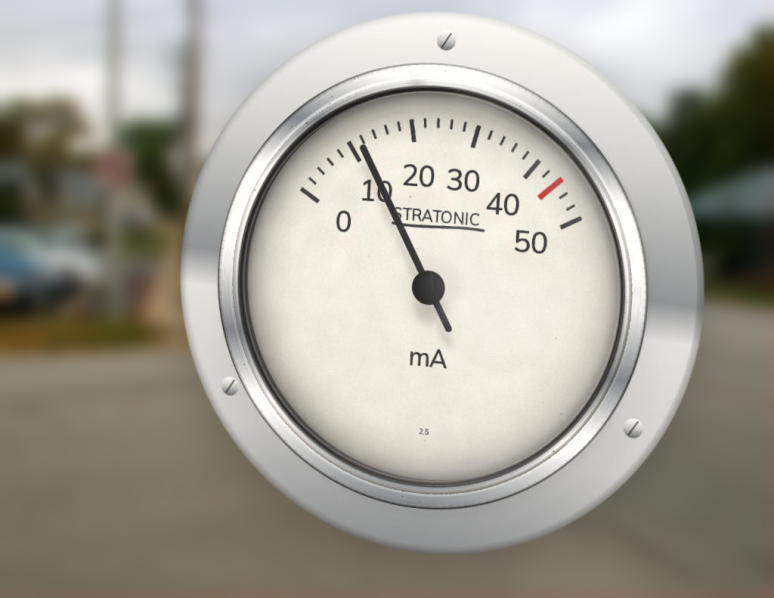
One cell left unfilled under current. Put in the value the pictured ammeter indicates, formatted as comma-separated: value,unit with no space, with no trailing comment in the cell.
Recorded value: 12,mA
